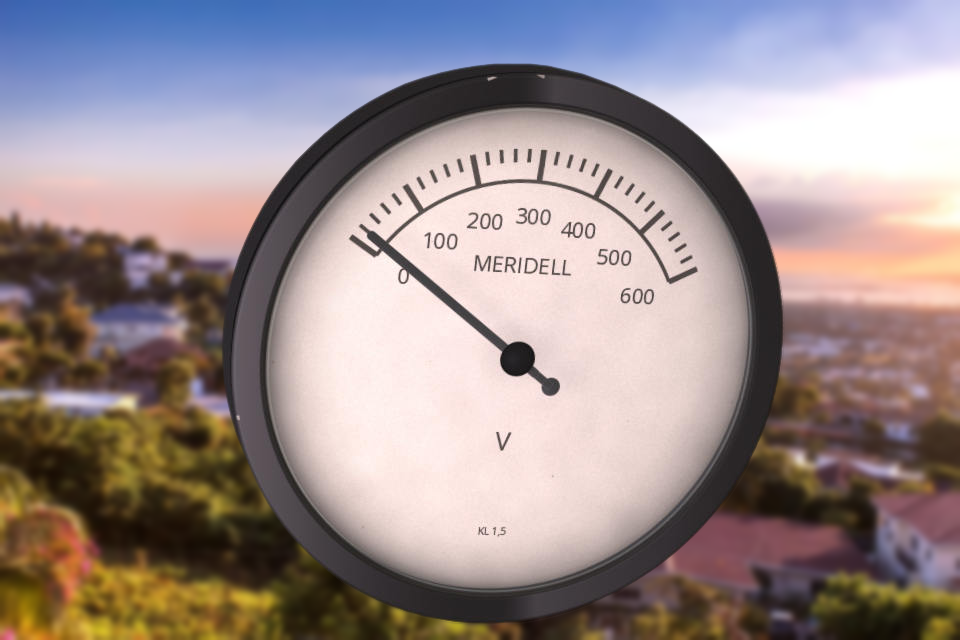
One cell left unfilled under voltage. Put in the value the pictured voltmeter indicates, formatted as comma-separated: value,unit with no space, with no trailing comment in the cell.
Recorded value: 20,V
